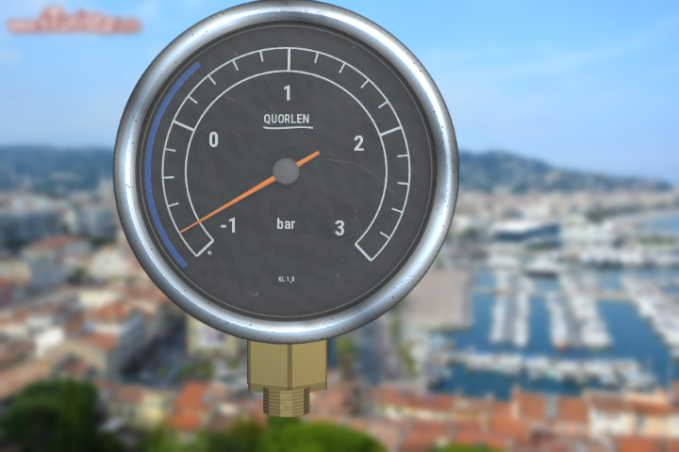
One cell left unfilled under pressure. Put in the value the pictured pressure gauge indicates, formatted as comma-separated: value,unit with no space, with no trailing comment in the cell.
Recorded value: -0.8,bar
